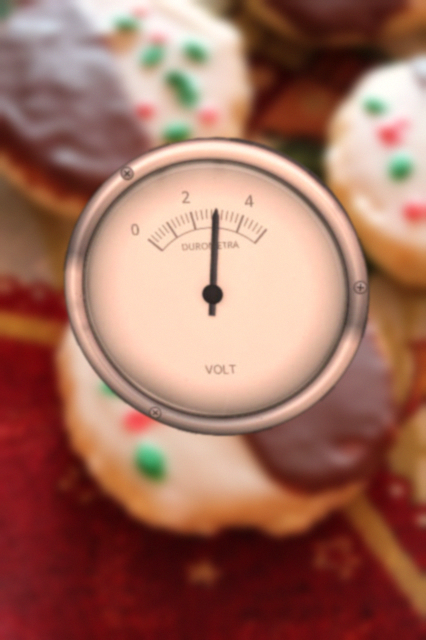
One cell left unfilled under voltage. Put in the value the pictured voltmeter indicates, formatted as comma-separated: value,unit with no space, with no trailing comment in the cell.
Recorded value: 3,V
